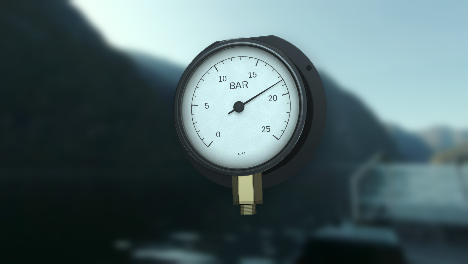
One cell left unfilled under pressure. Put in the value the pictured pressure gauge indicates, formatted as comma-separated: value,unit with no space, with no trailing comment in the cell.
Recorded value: 18.5,bar
